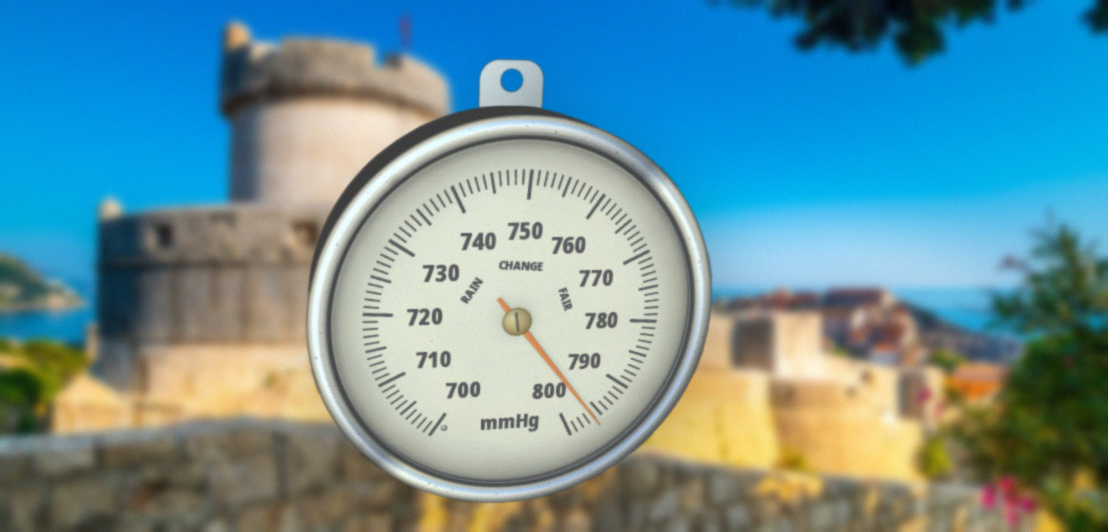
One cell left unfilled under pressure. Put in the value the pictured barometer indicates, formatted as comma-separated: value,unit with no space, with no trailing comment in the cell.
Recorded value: 796,mmHg
